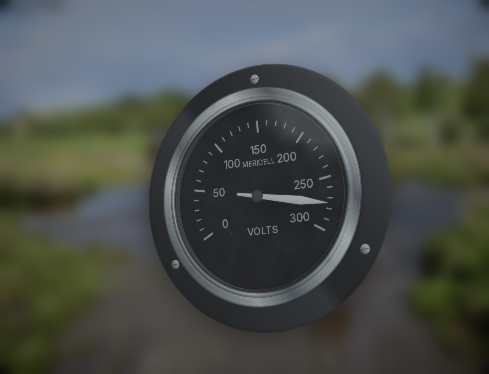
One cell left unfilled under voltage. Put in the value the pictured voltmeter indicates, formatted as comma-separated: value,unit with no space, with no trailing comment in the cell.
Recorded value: 275,V
